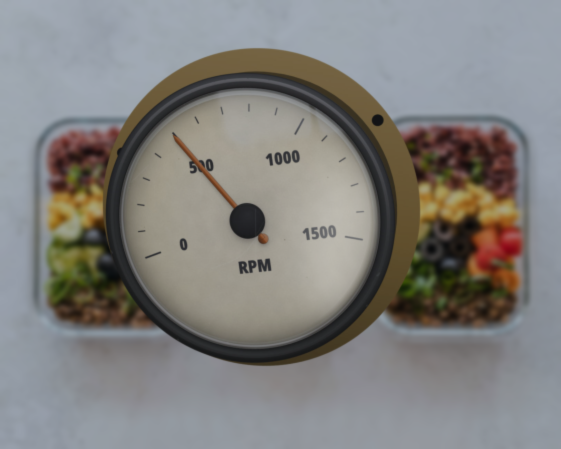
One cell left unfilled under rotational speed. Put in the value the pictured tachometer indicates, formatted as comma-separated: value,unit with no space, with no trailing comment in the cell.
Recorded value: 500,rpm
